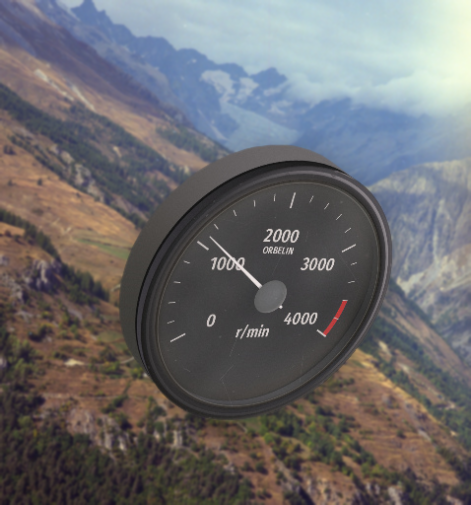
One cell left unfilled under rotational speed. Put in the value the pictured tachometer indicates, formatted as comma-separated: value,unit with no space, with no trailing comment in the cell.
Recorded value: 1100,rpm
